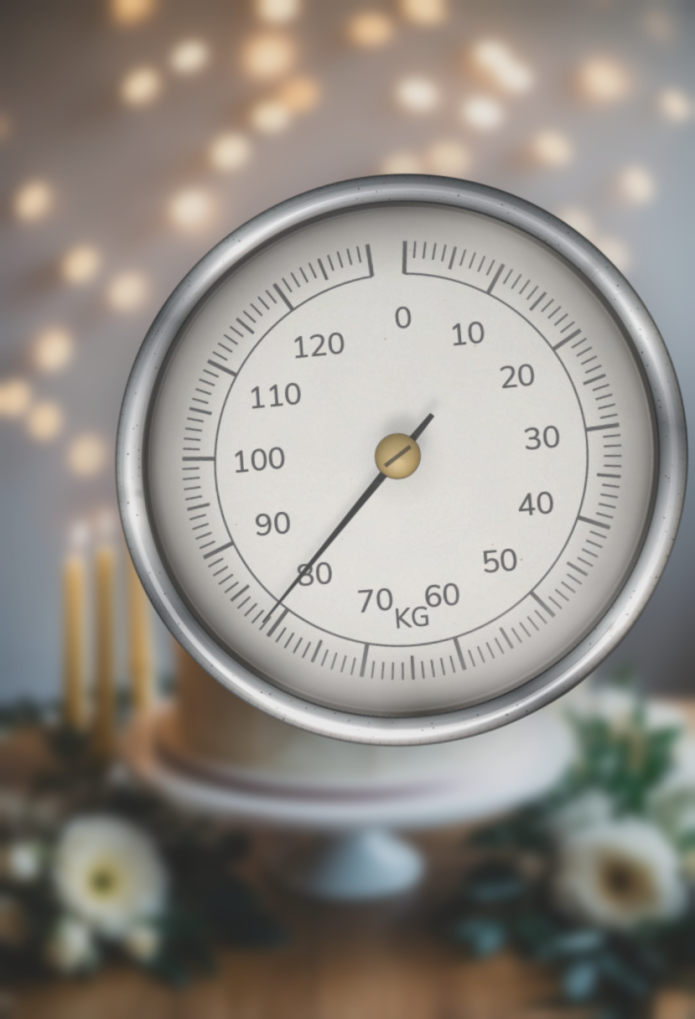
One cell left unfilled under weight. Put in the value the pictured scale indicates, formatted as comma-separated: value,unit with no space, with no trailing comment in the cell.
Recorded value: 81,kg
